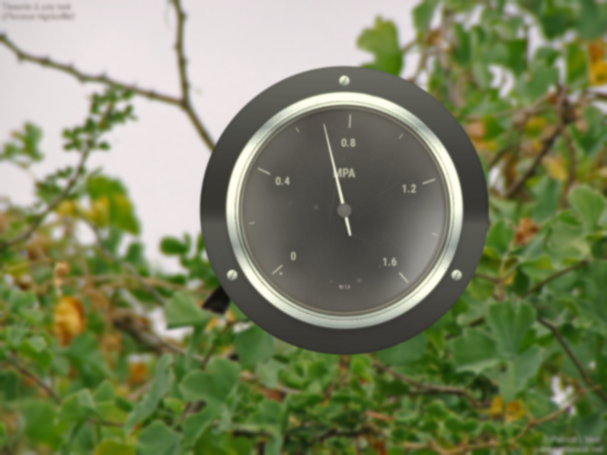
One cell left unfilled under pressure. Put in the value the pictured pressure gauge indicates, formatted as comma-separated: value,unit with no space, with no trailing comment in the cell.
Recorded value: 0.7,MPa
